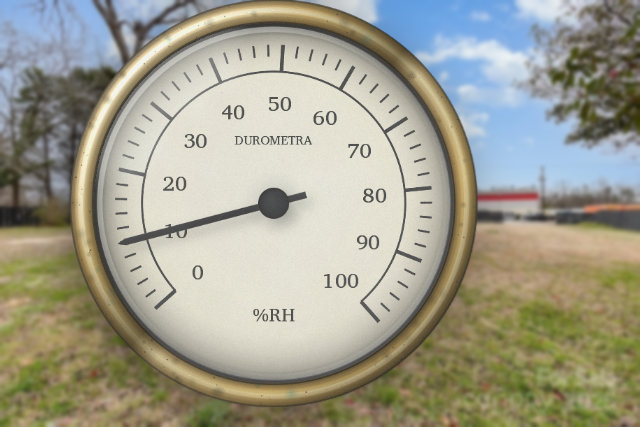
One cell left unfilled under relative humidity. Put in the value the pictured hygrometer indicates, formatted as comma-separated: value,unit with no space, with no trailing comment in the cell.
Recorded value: 10,%
